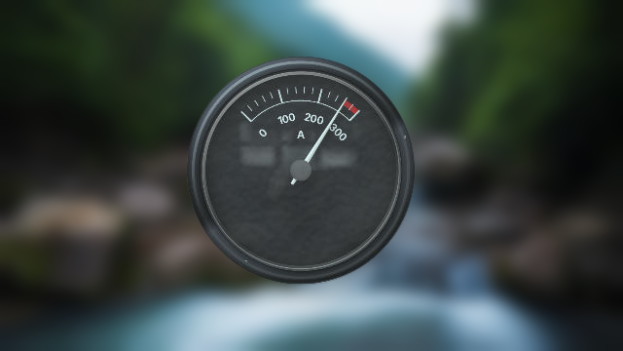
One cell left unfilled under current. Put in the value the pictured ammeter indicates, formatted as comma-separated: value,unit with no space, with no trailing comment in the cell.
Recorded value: 260,A
